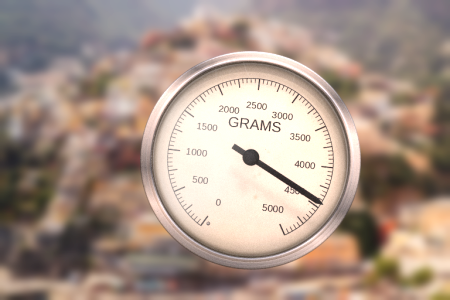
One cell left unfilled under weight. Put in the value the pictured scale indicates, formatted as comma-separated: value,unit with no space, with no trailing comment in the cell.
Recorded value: 4450,g
